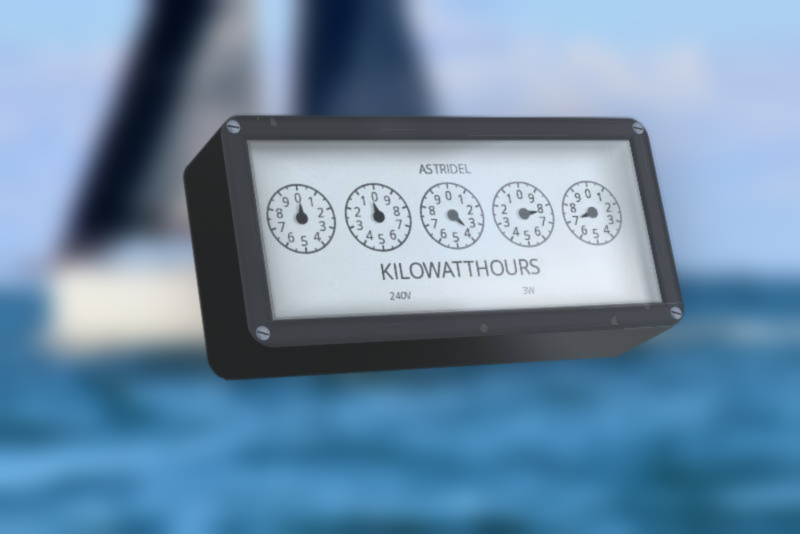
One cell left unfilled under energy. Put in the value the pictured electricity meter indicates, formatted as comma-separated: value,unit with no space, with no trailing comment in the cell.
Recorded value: 377,kWh
